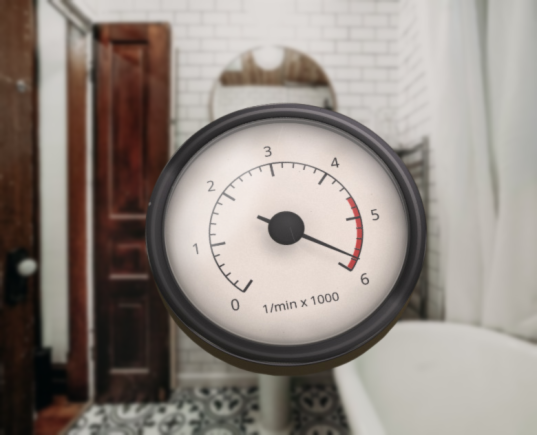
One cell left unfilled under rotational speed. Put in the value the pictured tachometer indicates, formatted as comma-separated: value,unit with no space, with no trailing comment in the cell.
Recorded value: 5800,rpm
